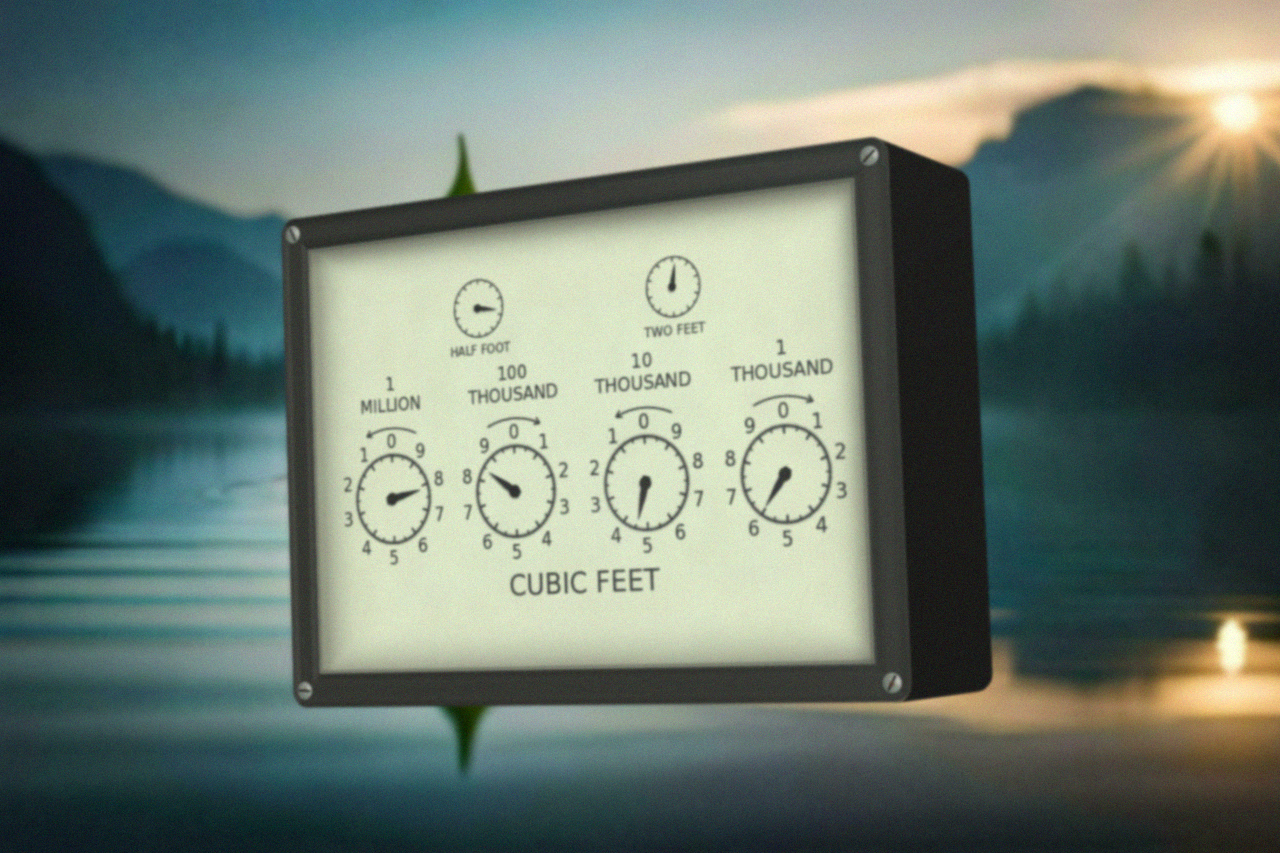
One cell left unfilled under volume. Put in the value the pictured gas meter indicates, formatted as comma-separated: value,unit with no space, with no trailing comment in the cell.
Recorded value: 784600,ft³
